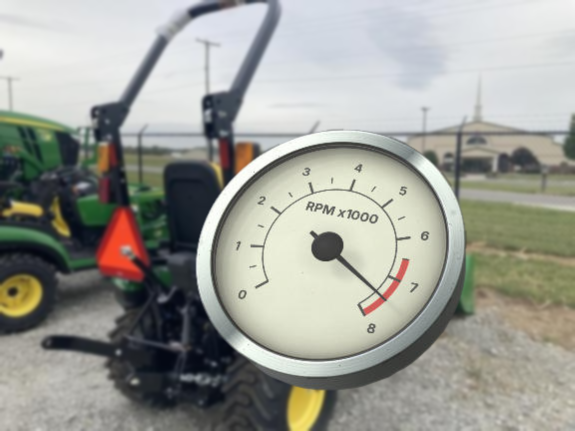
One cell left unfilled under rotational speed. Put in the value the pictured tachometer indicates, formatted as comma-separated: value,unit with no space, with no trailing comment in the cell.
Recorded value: 7500,rpm
